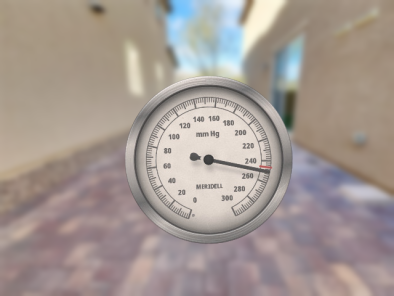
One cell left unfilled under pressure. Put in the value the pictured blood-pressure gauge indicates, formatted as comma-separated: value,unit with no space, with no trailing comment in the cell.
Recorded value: 250,mmHg
